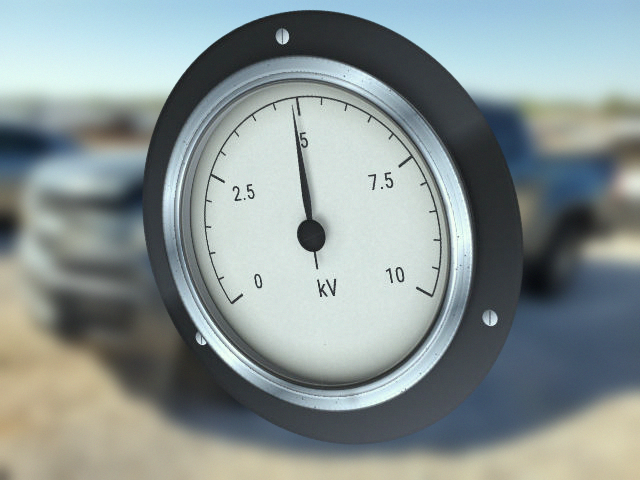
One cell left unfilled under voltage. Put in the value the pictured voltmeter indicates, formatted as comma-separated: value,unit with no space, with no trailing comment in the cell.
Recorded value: 5,kV
